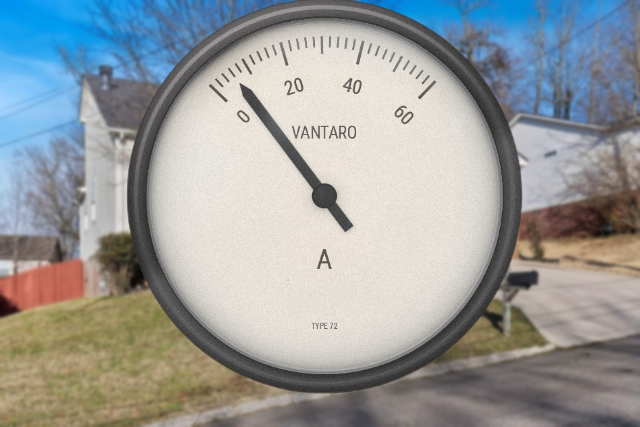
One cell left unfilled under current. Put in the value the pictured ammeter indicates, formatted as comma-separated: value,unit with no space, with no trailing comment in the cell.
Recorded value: 6,A
